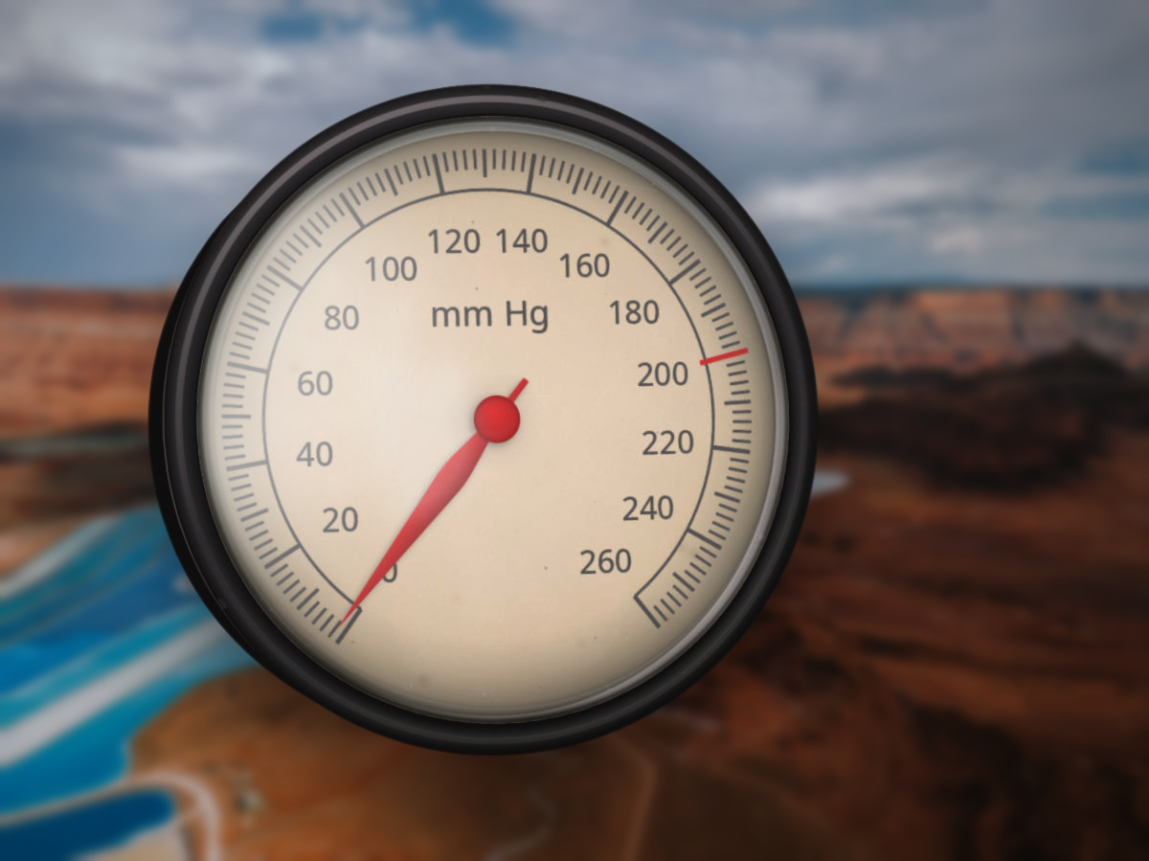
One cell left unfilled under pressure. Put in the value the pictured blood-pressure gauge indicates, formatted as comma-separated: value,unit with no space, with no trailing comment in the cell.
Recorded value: 2,mmHg
